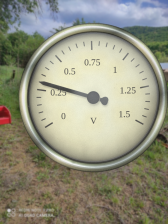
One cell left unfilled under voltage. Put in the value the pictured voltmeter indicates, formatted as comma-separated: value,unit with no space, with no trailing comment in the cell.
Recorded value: 0.3,V
